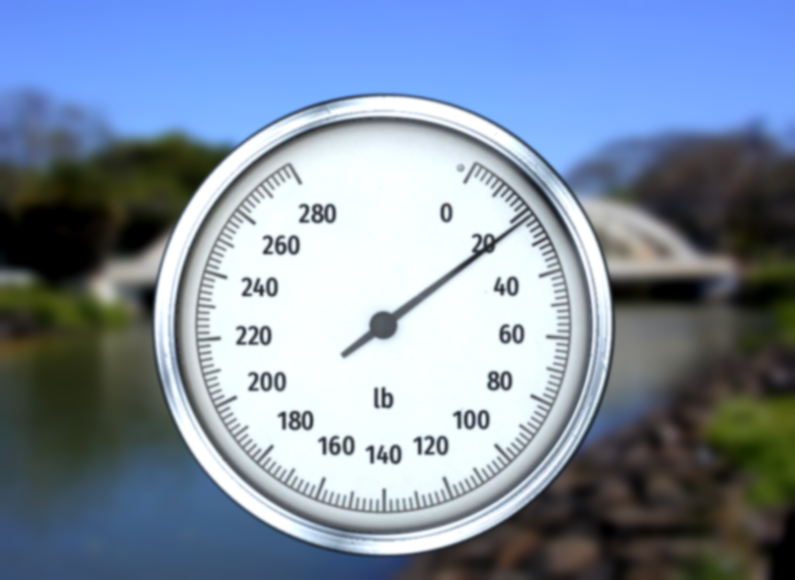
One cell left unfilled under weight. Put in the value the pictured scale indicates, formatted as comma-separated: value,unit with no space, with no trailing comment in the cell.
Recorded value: 22,lb
